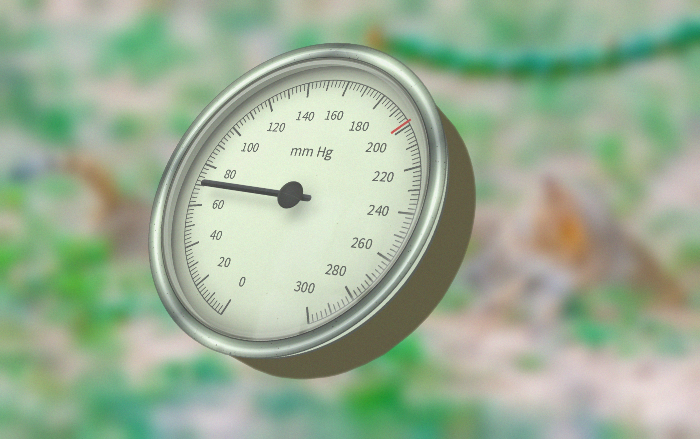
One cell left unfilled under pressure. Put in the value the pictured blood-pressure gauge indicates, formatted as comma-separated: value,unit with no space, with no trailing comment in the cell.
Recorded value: 70,mmHg
